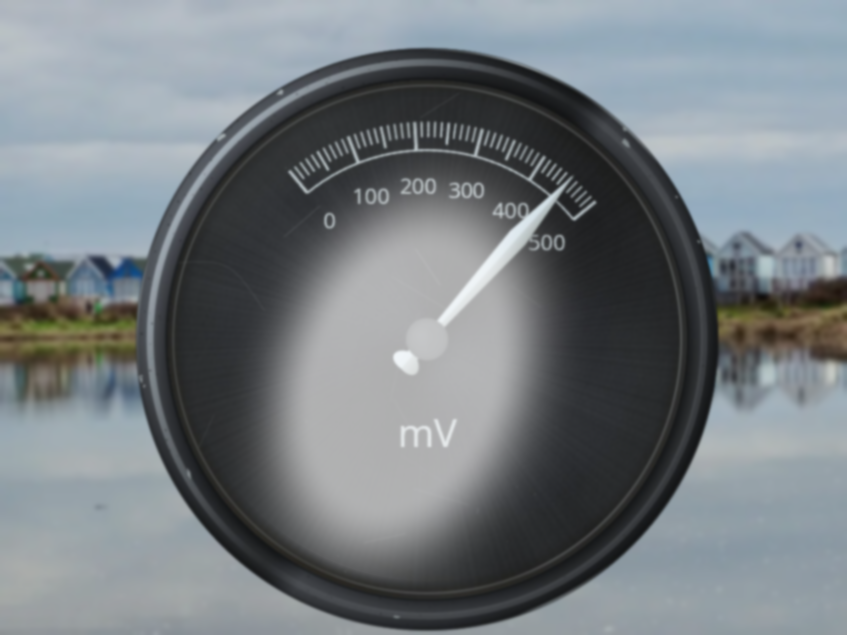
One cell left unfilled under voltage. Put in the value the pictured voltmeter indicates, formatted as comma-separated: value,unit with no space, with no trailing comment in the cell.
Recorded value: 450,mV
